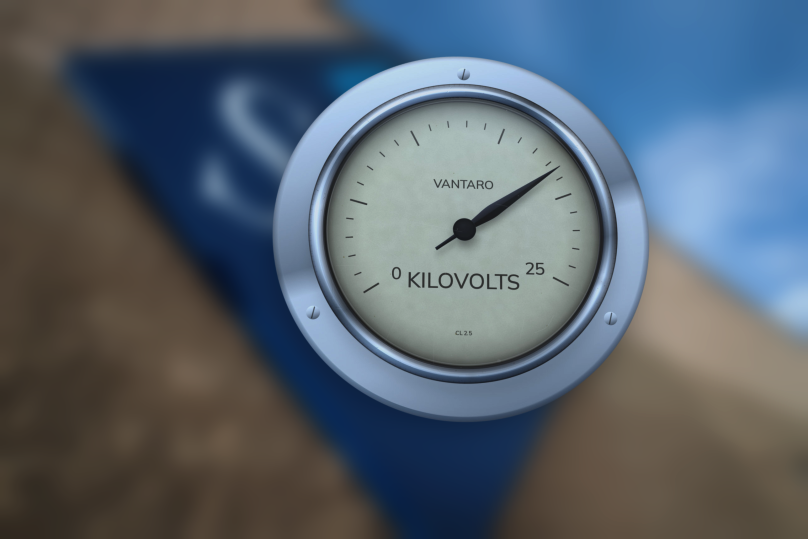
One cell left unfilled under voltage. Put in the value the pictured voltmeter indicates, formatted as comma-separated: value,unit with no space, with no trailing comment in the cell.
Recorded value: 18.5,kV
